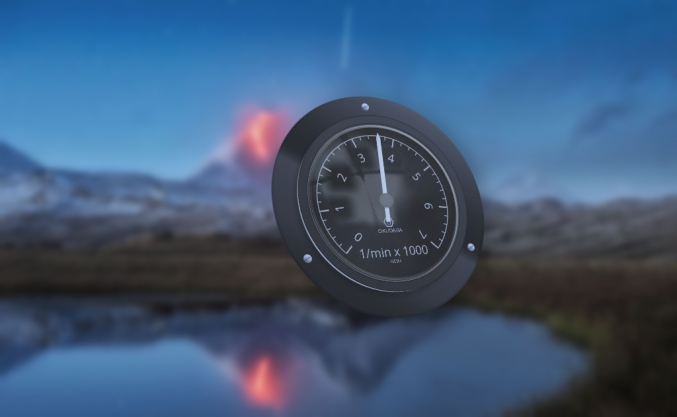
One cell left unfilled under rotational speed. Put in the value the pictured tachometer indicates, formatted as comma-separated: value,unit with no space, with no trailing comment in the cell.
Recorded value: 3600,rpm
